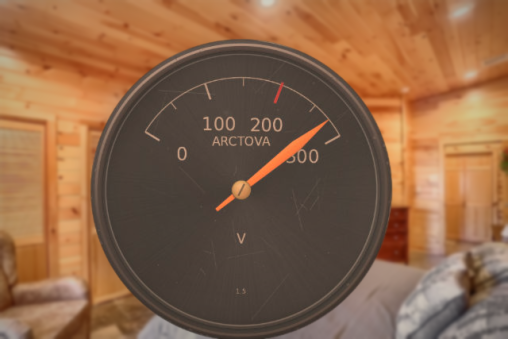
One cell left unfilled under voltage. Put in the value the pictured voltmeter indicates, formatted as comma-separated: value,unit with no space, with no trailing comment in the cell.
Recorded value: 275,V
